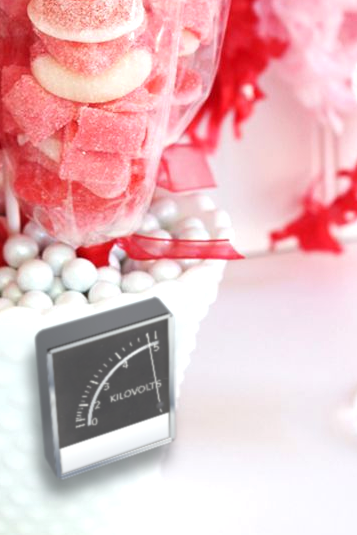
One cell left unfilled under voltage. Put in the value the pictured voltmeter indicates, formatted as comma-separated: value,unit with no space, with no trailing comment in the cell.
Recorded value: 4.8,kV
